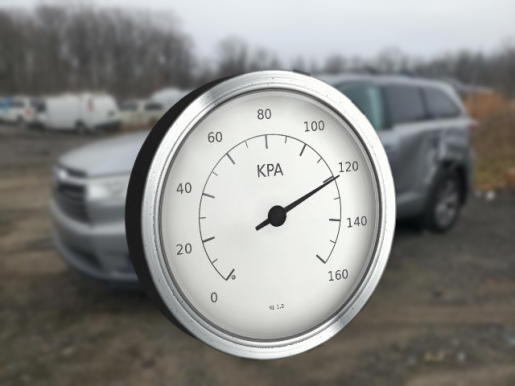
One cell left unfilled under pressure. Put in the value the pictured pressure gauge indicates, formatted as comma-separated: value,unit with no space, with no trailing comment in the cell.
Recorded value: 120,kPa
